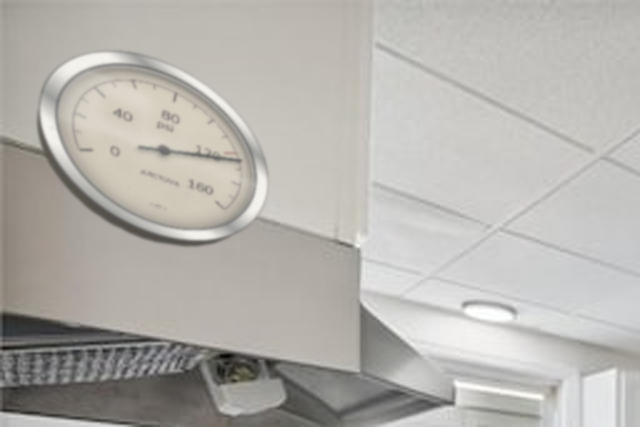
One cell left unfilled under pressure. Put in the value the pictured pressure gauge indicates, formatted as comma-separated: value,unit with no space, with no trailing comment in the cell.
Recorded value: 125,psi
